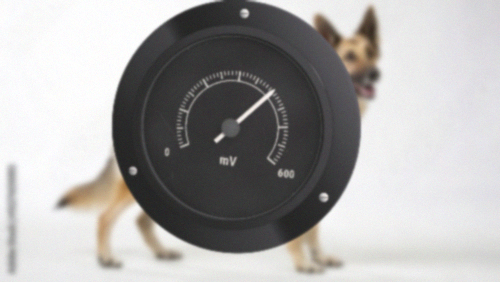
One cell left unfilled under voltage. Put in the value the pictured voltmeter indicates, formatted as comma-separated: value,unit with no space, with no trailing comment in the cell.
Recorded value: 400,mV
